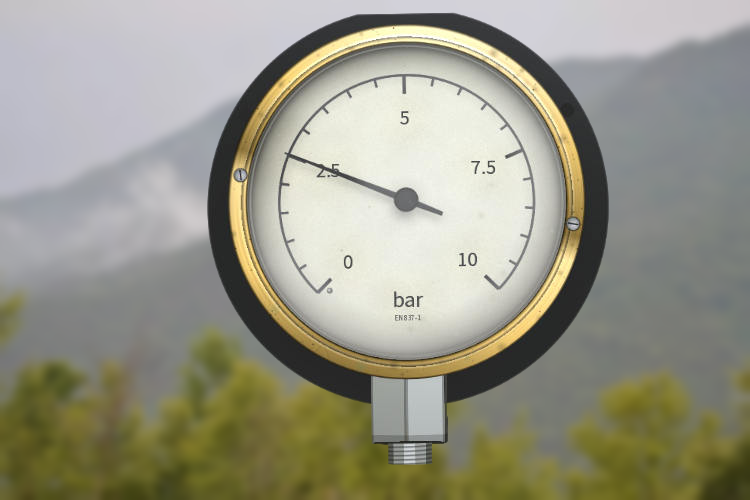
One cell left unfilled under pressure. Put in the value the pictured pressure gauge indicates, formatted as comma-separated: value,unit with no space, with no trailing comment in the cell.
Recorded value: 2.5,bar
